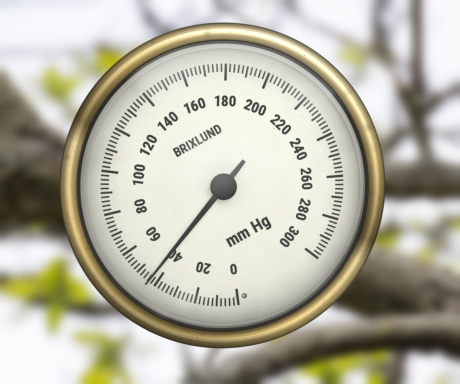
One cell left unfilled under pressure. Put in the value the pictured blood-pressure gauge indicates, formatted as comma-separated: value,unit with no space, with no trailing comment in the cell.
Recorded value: 44,mmHg
